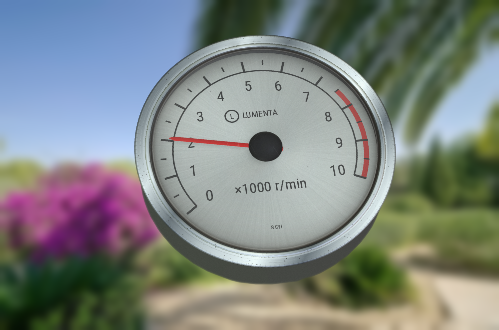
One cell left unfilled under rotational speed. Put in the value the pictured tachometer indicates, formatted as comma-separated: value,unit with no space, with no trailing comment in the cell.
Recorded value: 2000,rpm
